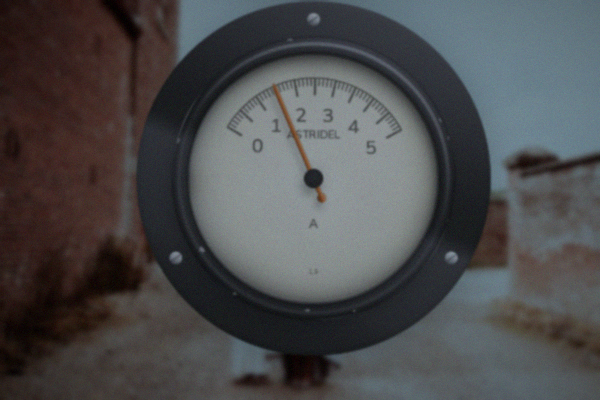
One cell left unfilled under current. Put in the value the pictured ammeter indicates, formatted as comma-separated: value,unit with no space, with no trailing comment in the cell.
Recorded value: 1.5,A
